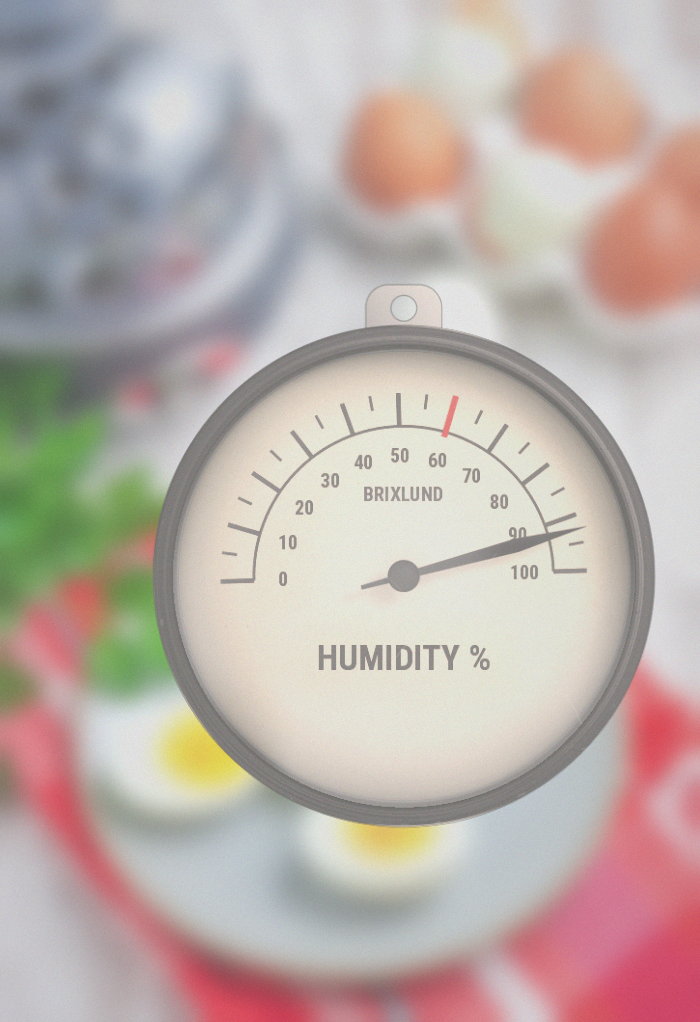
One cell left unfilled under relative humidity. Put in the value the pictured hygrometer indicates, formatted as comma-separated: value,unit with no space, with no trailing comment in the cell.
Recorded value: 92.5,%
